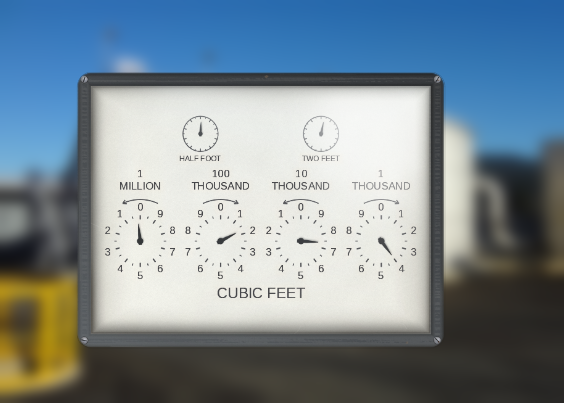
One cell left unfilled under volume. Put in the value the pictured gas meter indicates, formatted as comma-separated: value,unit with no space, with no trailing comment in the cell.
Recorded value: 17400,ft³
